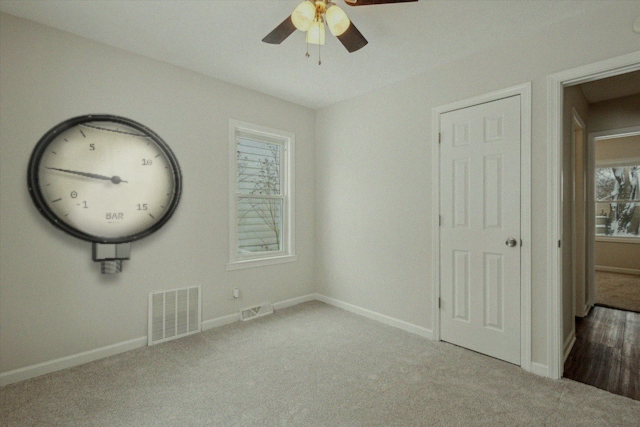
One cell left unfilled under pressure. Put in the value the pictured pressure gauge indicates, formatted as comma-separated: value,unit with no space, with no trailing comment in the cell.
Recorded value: 2,bar
